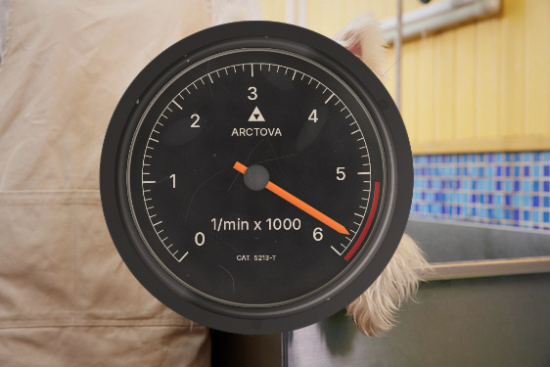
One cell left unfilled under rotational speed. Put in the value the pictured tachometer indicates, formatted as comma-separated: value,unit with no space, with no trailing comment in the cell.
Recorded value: 5750,rpm
